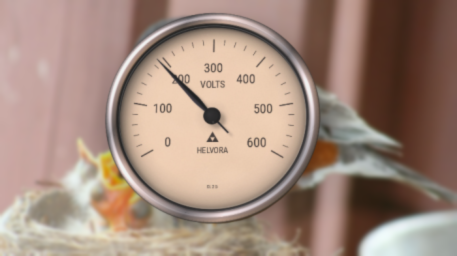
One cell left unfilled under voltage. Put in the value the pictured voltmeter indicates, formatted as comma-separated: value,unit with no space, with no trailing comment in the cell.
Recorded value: 190,V
